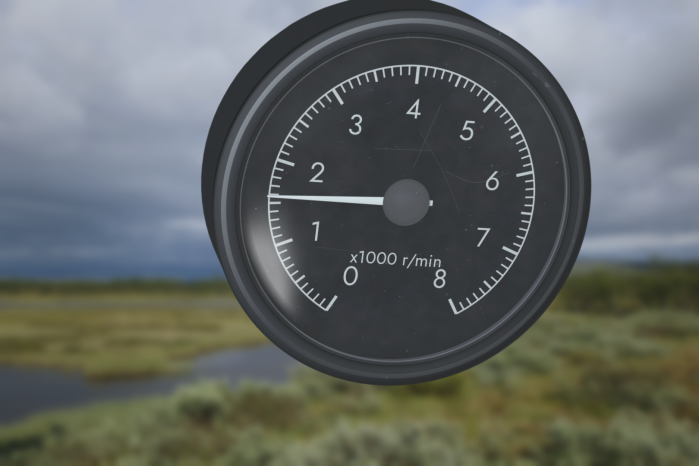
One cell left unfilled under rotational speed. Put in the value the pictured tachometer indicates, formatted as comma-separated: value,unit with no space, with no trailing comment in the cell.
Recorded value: 1600,rpm
